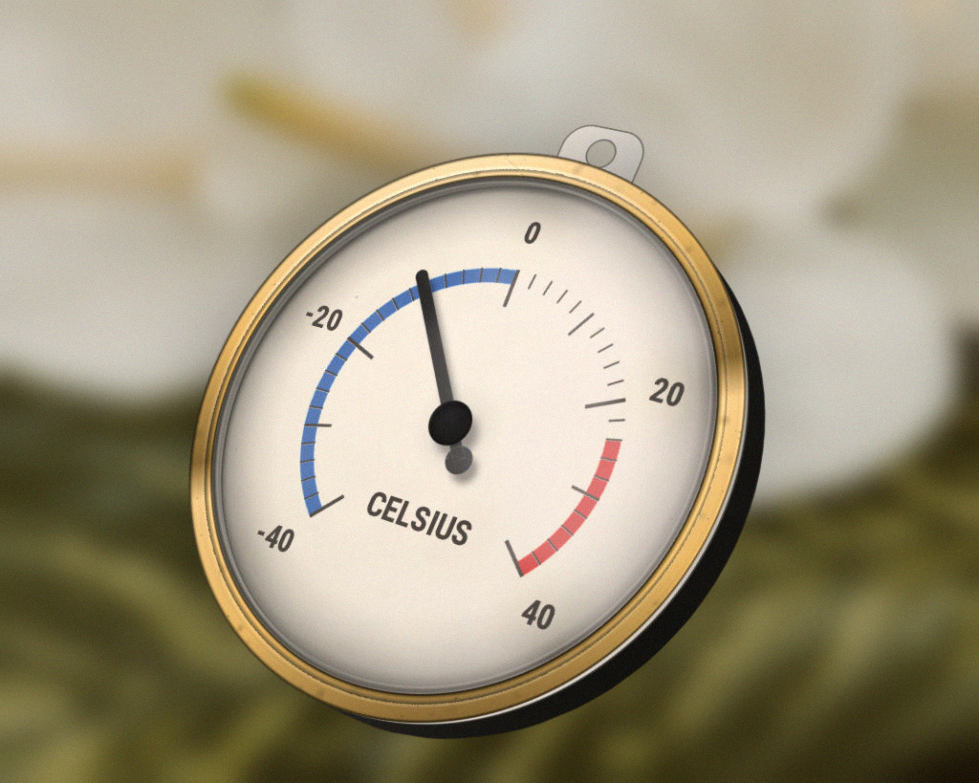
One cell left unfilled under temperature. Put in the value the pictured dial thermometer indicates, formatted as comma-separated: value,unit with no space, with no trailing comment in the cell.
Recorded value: -10,°C
